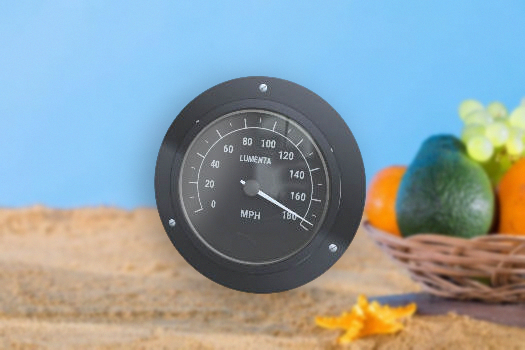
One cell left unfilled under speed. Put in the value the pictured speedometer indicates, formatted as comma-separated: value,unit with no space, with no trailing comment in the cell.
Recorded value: 175,mph
